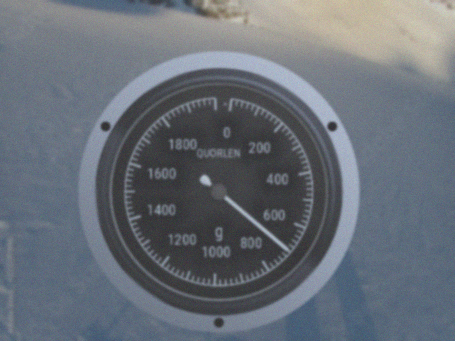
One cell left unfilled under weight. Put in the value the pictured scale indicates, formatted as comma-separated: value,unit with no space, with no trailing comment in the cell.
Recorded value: 700,g
